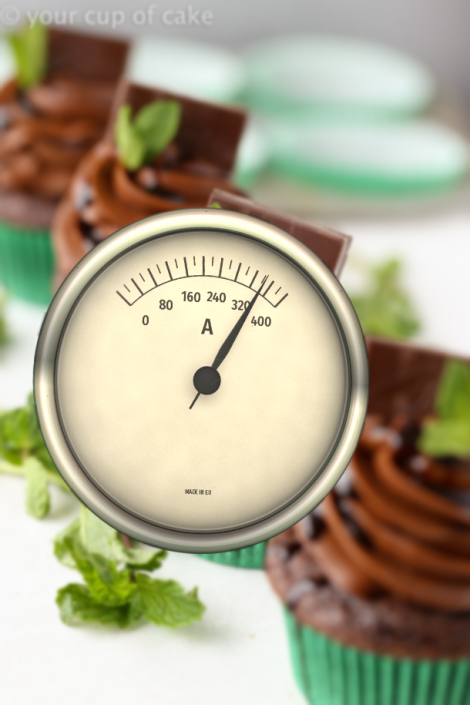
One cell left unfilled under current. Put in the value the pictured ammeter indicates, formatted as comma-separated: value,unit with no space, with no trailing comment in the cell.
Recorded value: 340,A
